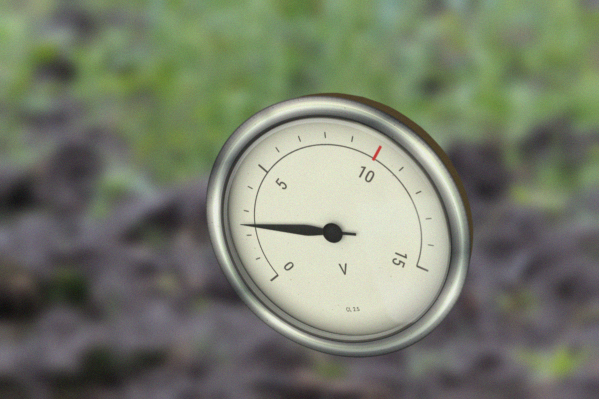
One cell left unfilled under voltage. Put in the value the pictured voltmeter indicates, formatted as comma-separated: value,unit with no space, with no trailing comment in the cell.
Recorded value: 2.5,V
